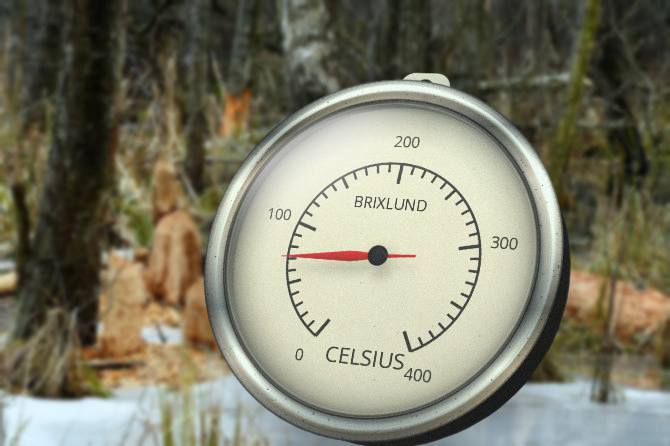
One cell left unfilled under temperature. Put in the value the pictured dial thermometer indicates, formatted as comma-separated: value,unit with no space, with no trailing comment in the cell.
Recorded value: 70,°C
